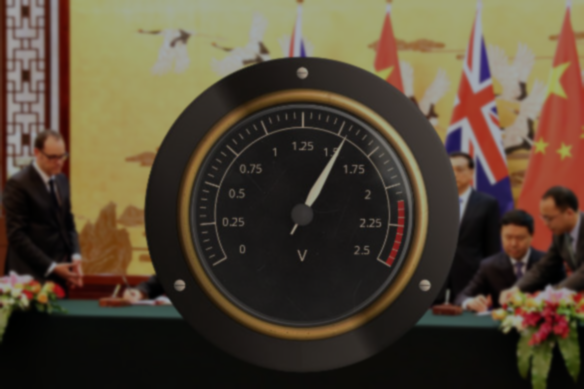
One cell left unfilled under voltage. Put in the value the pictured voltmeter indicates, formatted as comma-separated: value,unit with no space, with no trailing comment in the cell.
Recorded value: 1.55,V
